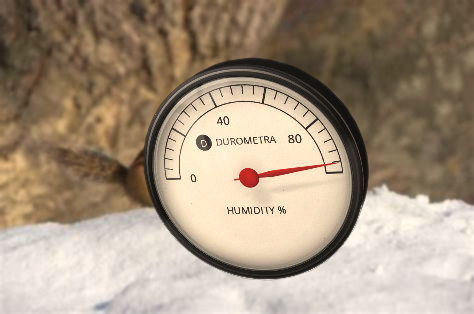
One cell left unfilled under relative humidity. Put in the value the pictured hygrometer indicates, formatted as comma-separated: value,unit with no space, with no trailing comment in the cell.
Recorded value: 96,%
